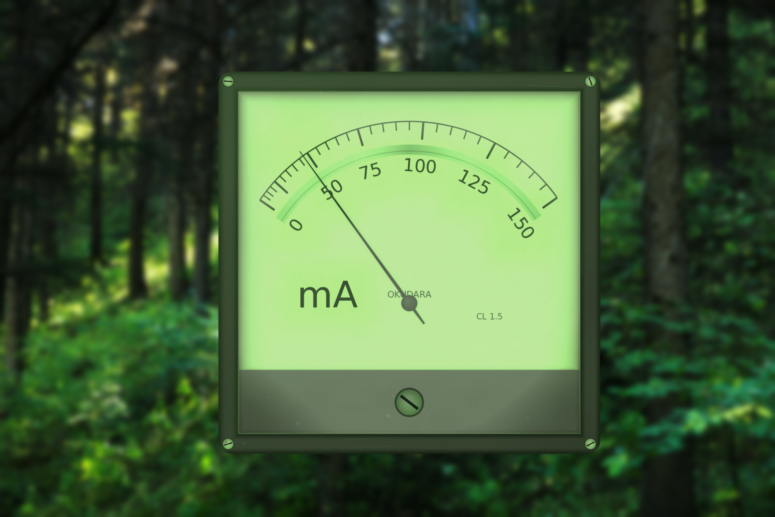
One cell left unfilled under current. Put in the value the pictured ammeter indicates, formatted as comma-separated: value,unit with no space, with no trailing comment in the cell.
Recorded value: 47.5,mA
